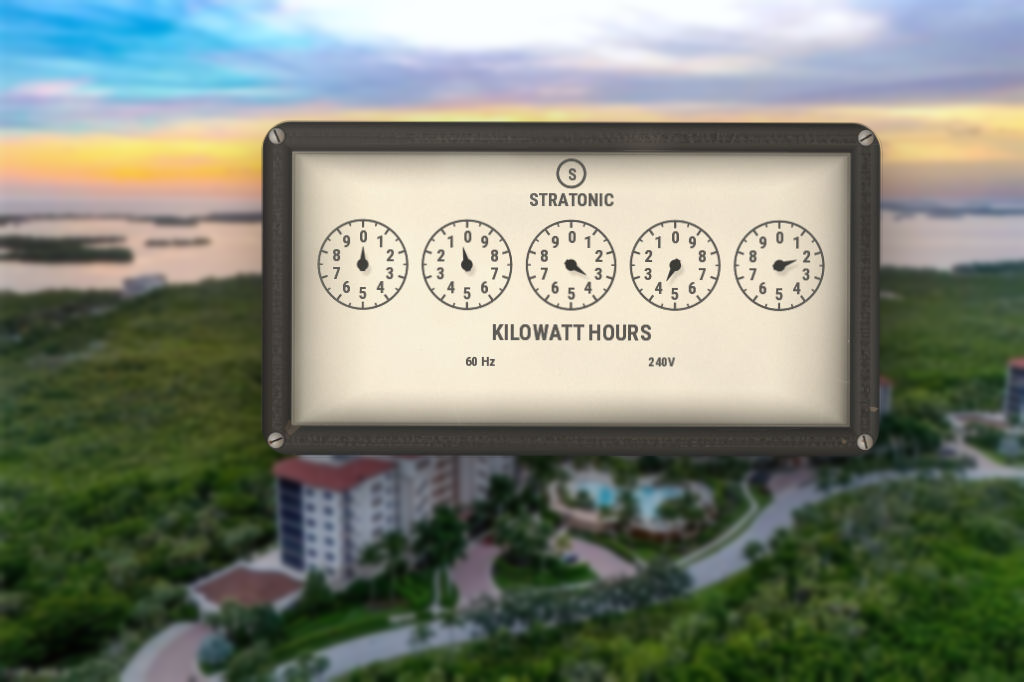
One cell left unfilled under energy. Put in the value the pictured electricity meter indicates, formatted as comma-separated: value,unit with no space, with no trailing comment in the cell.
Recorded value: 342,kWh
